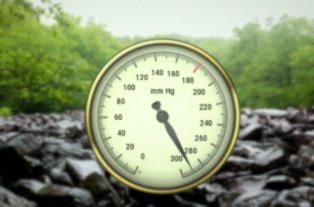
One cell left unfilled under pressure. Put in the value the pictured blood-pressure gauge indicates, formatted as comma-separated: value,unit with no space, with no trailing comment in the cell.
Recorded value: 290,mmHg
